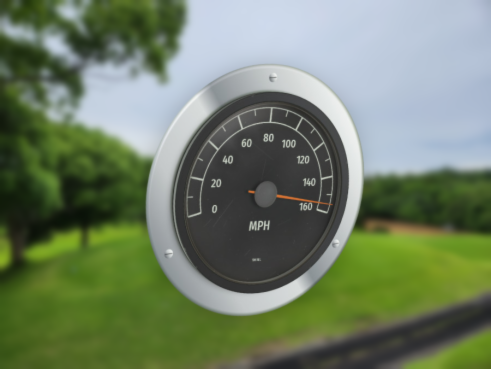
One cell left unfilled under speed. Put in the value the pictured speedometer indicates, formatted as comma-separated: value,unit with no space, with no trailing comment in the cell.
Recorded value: 155,mph
